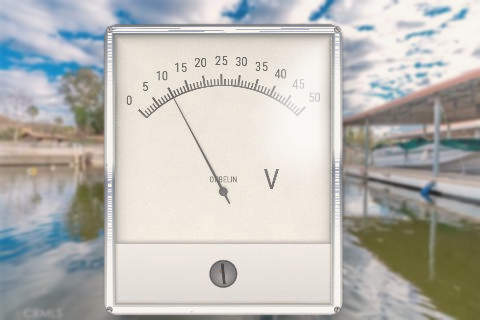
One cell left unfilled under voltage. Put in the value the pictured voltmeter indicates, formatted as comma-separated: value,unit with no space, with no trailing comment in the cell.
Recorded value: 10,V
